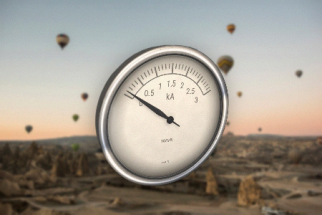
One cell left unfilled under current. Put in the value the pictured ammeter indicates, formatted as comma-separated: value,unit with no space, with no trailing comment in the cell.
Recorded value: 0.1,kA
